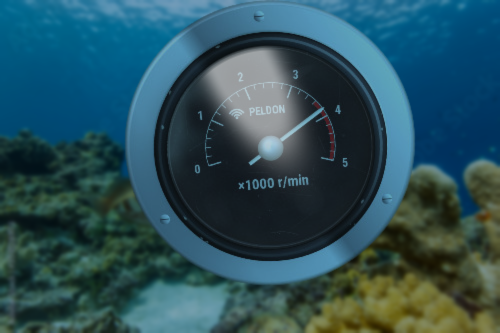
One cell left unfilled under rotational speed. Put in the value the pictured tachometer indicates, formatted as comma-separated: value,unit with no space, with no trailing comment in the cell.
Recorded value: 3800,rpm
